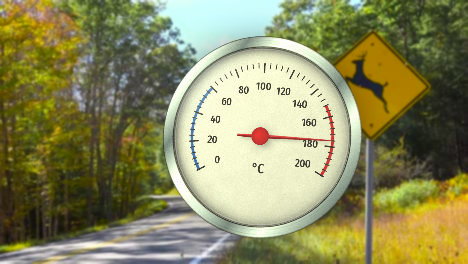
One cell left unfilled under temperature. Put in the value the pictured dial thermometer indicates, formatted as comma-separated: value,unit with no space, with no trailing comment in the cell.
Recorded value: 176,°C
